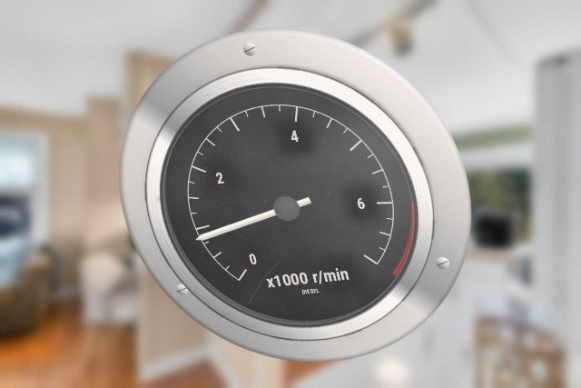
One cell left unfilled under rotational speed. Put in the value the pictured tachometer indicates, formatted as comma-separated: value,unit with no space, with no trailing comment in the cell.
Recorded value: 875,rpm
